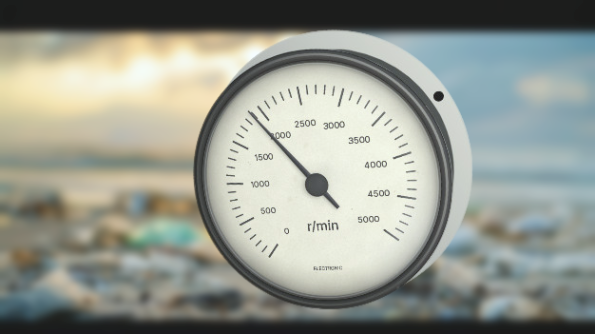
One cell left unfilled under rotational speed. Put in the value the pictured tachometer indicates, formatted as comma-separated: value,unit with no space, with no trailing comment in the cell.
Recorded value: 1900,rpm
